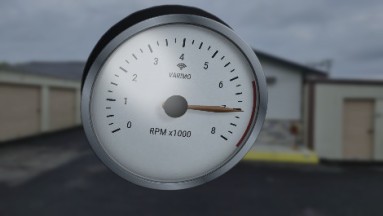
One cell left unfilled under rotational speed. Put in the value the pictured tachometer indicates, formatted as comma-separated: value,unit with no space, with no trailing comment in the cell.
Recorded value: 7000,rpm
